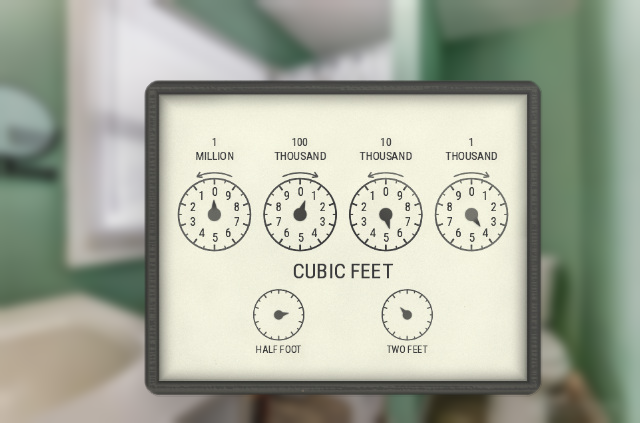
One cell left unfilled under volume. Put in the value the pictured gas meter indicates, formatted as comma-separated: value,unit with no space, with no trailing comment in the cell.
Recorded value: 5400,ft³
